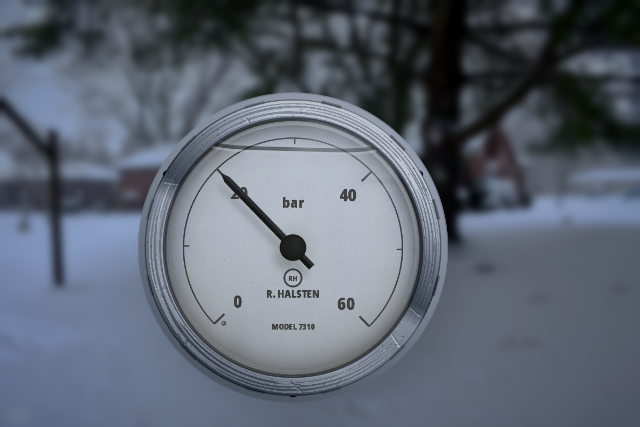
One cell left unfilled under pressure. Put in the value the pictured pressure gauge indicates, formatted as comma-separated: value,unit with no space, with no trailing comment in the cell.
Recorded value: 20,bar
